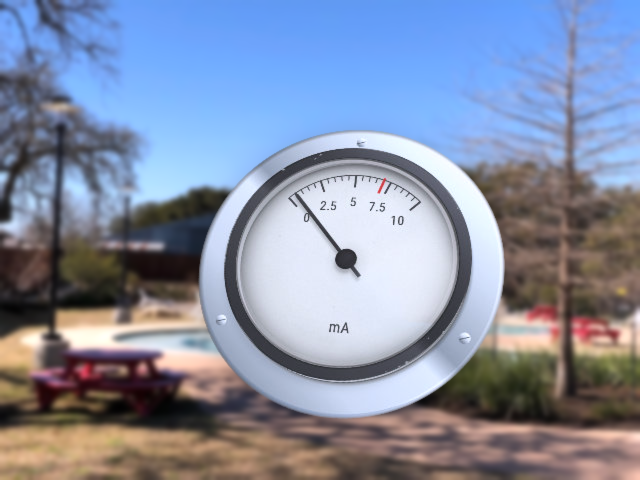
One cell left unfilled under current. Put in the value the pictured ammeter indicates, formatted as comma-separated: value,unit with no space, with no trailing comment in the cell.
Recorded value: 0.5,mA
